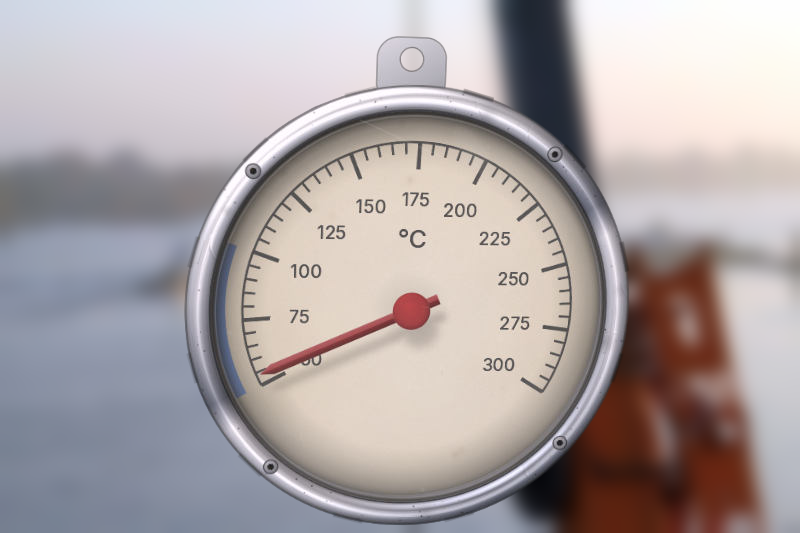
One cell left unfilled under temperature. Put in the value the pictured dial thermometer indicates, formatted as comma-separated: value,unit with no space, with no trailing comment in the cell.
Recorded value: 55,°C
